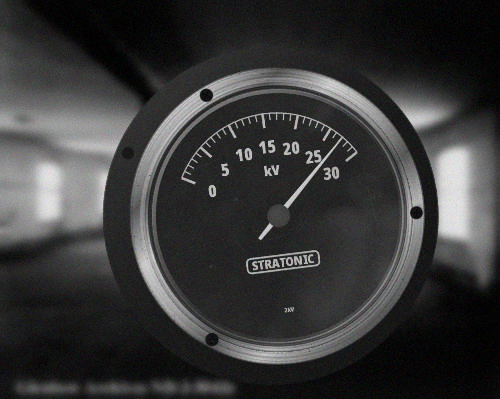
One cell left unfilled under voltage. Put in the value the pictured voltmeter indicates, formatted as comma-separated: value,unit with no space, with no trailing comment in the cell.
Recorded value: 27,kV
